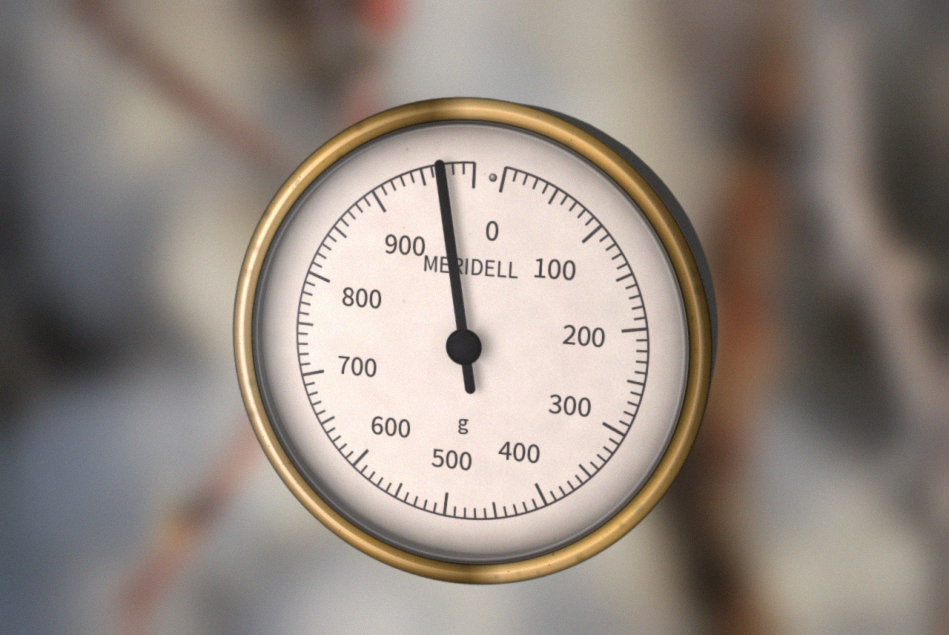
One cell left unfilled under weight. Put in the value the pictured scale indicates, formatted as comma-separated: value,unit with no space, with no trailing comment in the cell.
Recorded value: 970,g
